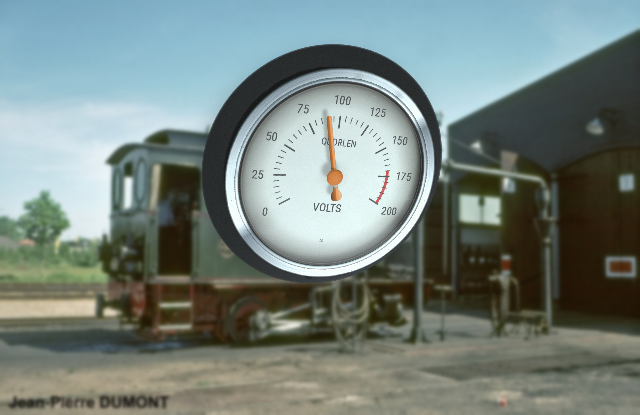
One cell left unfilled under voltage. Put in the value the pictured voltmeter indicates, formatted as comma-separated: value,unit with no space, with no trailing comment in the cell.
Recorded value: 90,V
